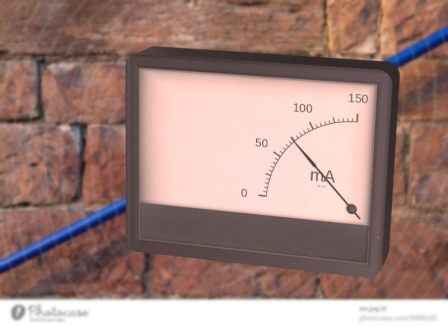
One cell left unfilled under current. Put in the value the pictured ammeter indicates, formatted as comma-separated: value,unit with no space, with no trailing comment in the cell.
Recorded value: 75,mA
